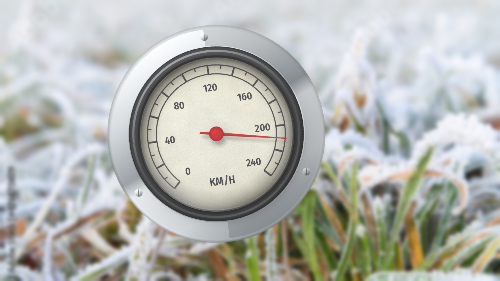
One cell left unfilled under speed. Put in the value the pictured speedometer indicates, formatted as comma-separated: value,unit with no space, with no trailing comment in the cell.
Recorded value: 210,km/h
